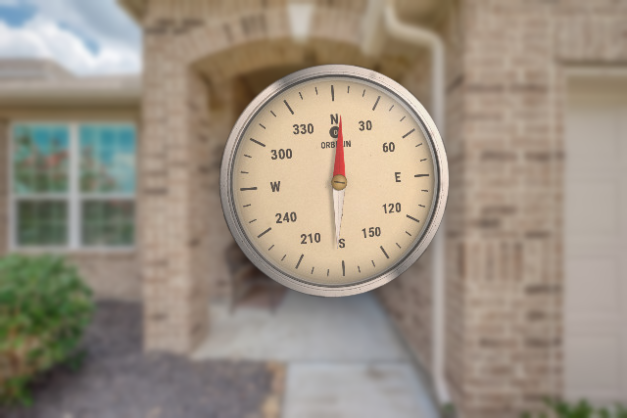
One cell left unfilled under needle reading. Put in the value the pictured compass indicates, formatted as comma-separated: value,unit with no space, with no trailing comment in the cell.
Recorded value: 5,°
